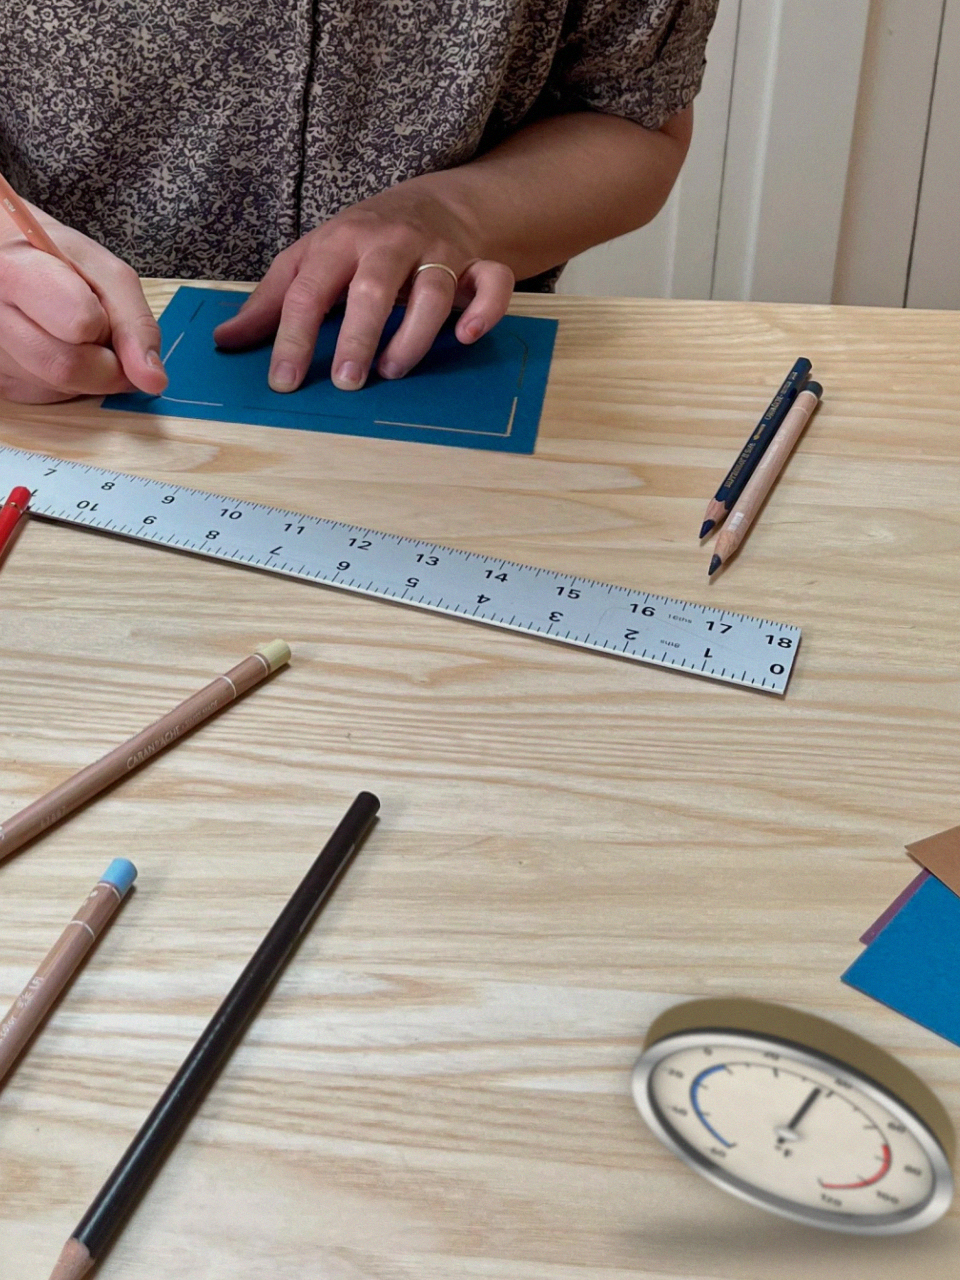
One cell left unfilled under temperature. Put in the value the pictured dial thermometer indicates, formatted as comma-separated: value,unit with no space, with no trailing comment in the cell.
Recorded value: 35,°F
